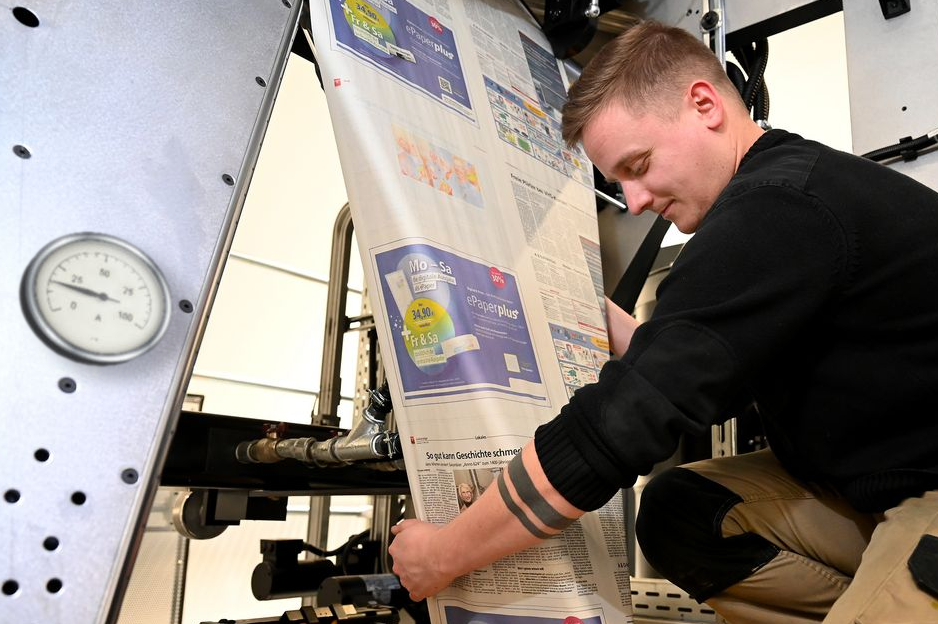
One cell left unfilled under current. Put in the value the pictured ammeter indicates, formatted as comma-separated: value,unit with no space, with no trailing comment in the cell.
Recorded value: 15,A
